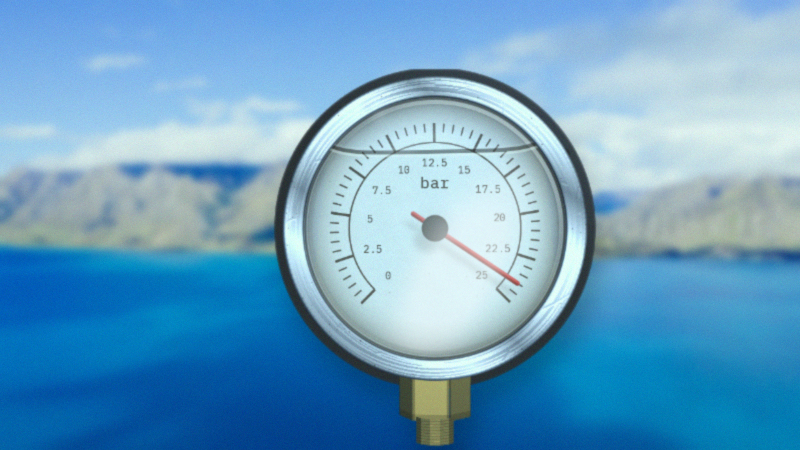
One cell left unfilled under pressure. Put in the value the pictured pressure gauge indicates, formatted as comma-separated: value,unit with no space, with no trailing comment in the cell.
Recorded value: 24,bar
